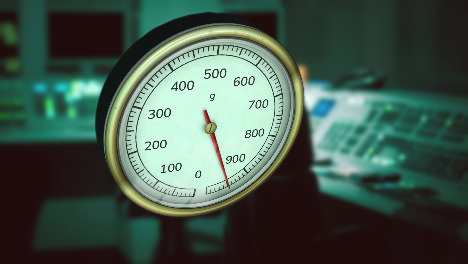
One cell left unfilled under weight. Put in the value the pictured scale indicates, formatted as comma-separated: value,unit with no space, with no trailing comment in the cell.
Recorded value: 950,g
